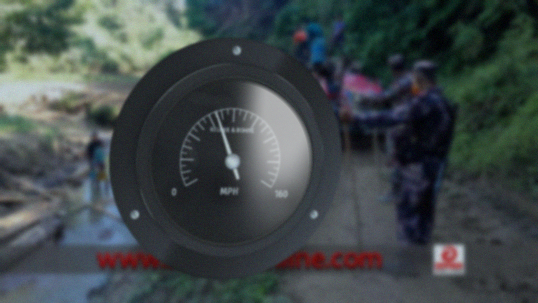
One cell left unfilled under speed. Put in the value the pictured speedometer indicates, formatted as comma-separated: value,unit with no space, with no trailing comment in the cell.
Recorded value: 65,mph
